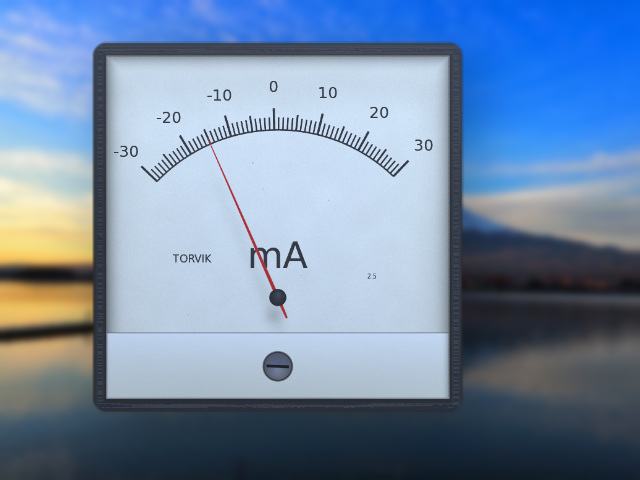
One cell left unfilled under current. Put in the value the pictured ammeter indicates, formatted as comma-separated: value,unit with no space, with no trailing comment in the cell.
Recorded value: -15,mA
